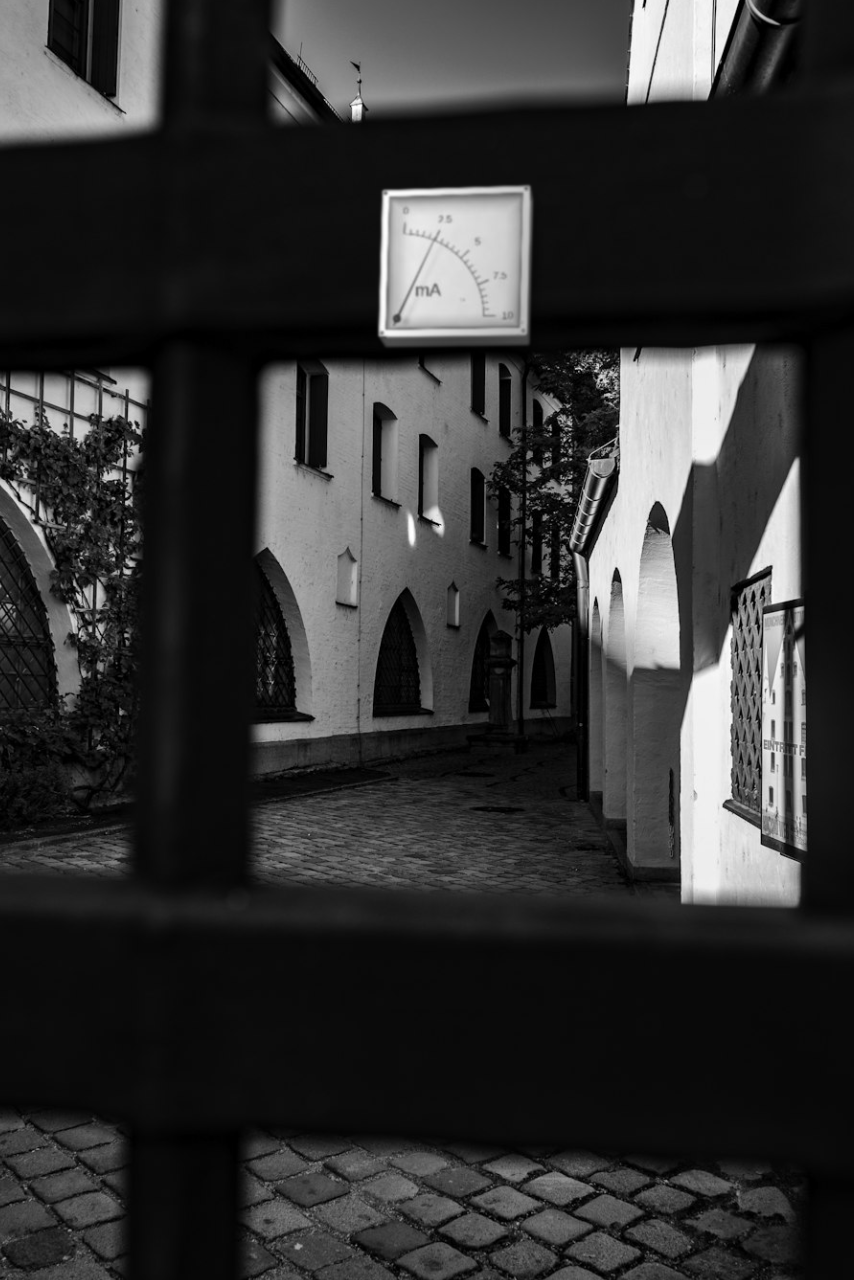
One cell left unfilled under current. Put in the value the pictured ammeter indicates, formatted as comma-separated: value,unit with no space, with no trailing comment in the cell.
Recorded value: 2.5,mA
